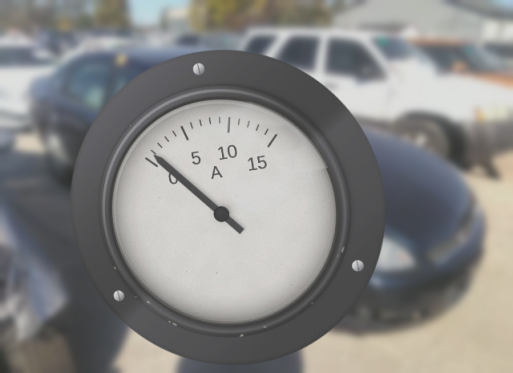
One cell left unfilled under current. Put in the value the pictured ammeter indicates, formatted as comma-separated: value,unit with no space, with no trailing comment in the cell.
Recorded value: 1,A
